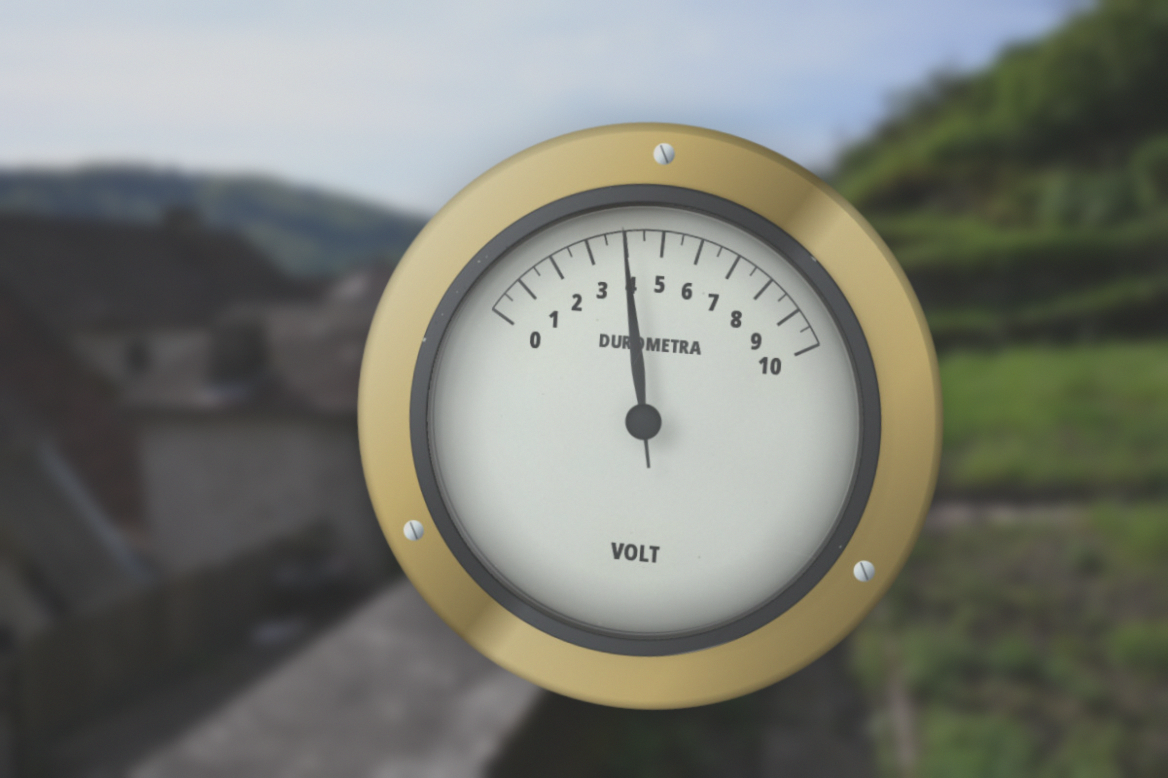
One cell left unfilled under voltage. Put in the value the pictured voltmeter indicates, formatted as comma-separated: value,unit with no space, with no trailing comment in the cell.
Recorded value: 4,V
